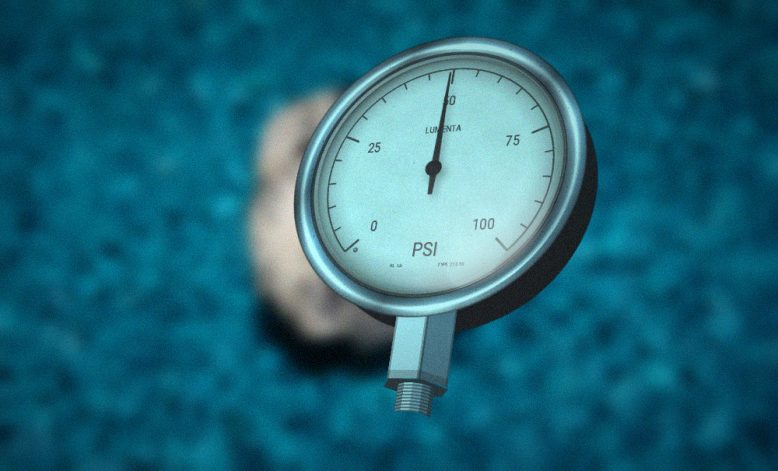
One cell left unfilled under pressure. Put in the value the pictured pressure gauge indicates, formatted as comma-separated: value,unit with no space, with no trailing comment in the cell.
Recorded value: 50,psi
